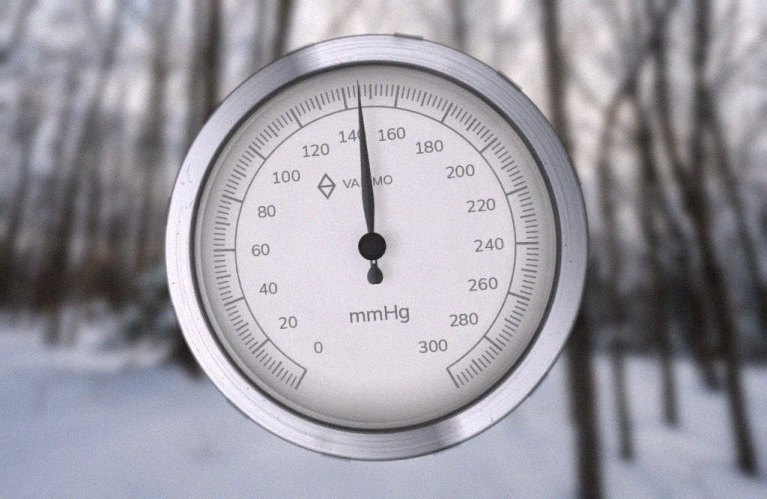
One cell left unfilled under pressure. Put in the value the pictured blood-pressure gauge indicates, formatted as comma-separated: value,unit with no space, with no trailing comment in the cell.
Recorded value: 146,mmHg
